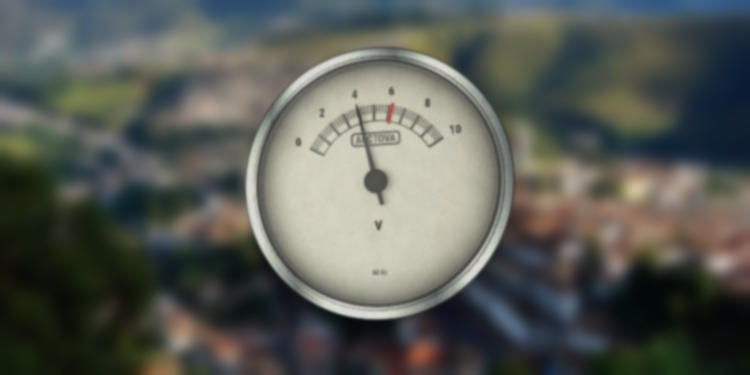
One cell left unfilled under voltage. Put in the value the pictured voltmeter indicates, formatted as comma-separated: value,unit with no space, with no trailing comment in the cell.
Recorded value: 4,V
